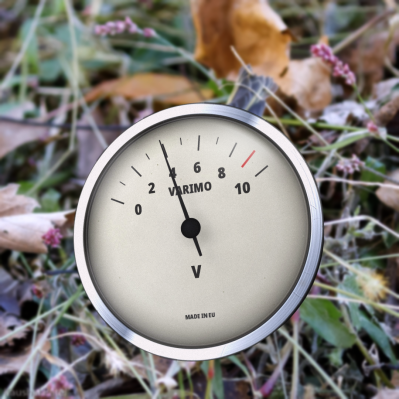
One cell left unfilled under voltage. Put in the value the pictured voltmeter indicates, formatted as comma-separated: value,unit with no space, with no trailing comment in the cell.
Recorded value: 4,V
